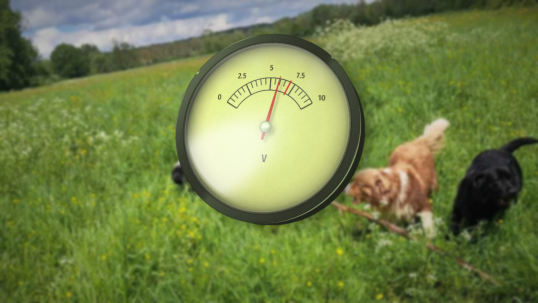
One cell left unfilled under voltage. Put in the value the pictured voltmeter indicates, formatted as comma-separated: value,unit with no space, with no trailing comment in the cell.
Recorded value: 6,V
